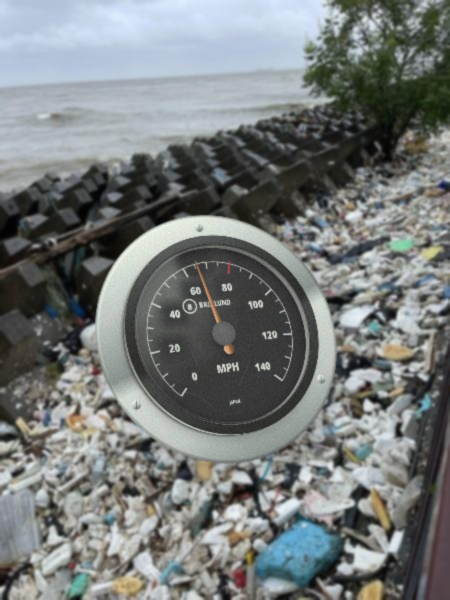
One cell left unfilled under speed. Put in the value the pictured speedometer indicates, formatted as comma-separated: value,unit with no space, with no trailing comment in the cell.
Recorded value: 65,mph
